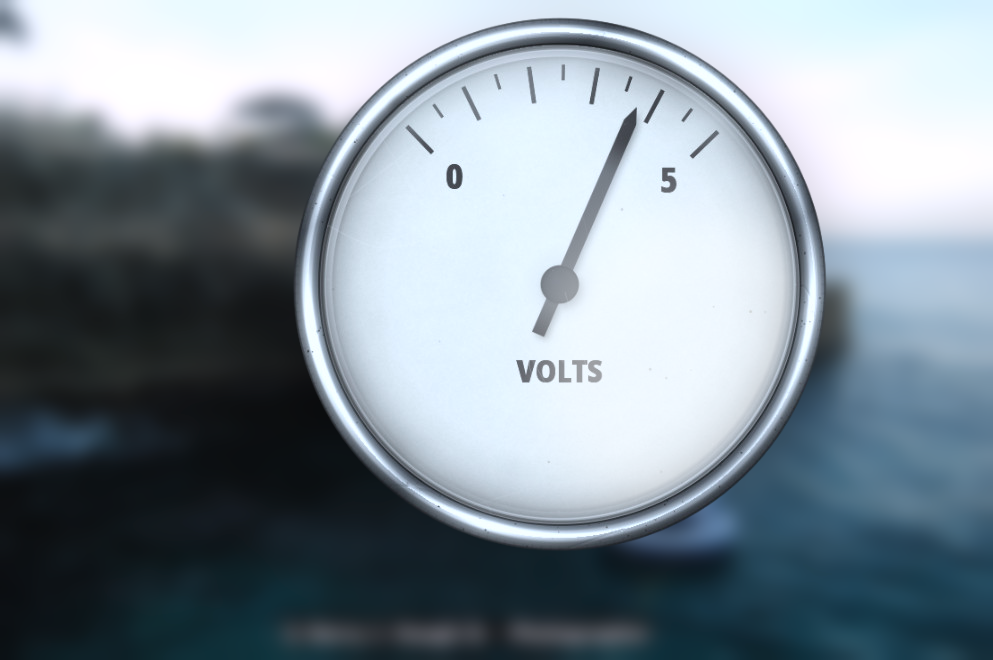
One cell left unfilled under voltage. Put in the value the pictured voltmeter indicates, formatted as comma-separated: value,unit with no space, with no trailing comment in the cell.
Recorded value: 3.75,V
